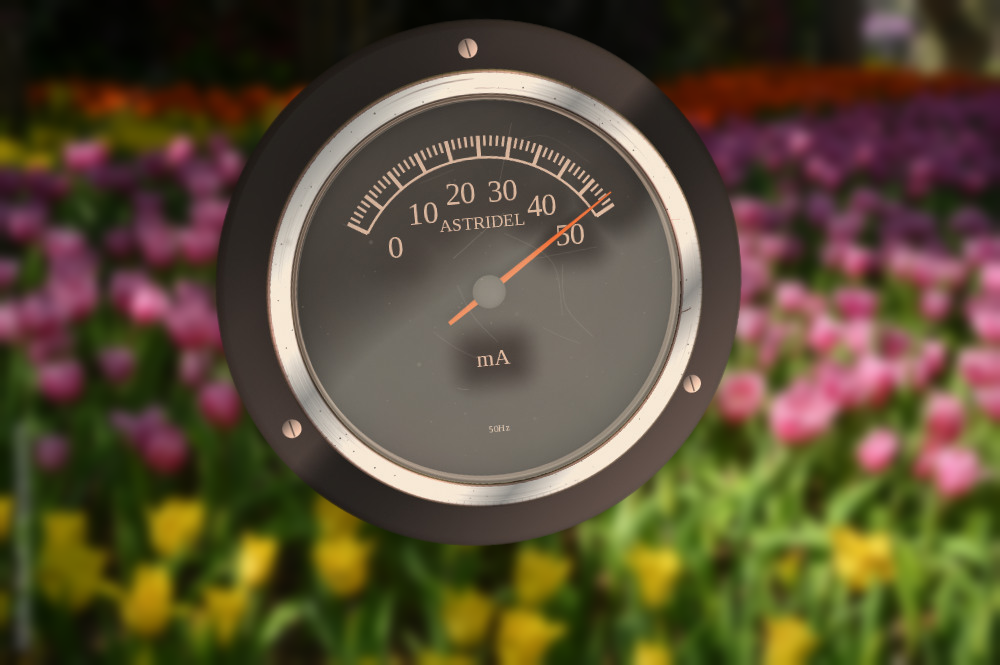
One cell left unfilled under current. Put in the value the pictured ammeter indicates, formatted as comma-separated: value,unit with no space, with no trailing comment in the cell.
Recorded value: 48,mA
